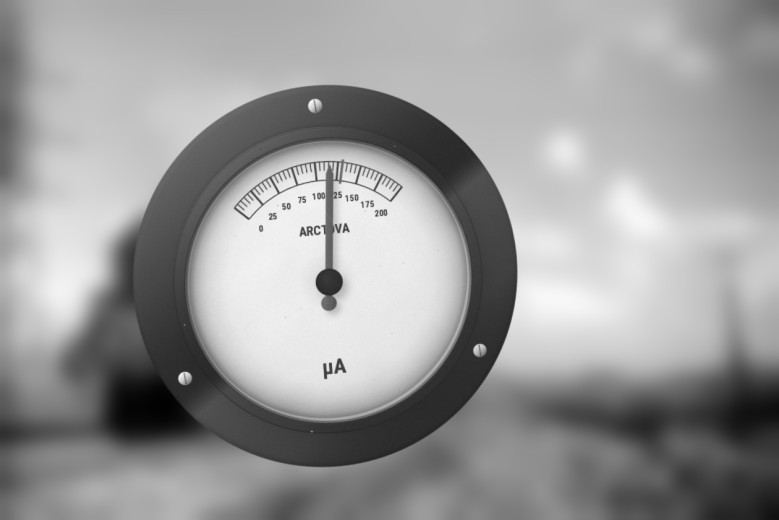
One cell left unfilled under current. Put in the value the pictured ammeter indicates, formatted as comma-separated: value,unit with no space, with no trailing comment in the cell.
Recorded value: 115,µA
